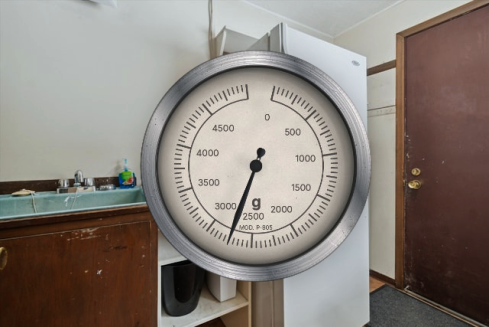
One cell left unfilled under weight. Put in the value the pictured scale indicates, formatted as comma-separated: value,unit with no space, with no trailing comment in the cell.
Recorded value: 2750,g
